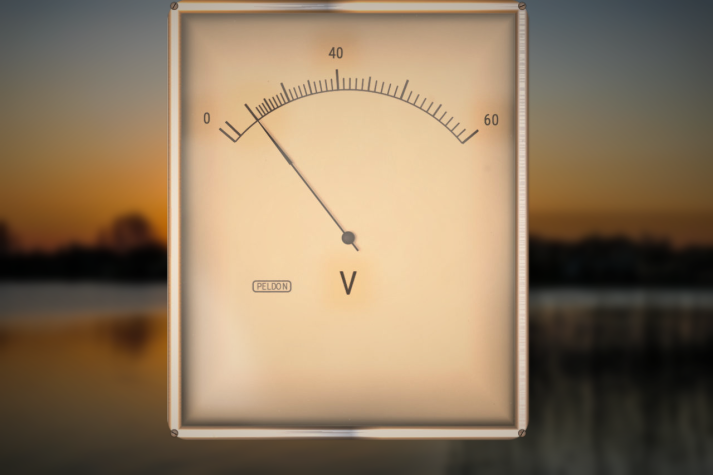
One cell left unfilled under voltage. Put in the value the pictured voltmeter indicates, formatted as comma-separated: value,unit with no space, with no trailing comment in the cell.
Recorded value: 20,V
